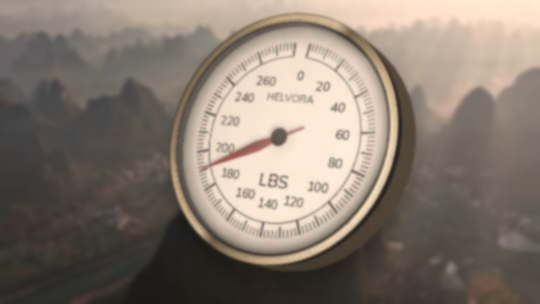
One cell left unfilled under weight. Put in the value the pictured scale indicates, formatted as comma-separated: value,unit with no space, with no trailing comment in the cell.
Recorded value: 190,lb
